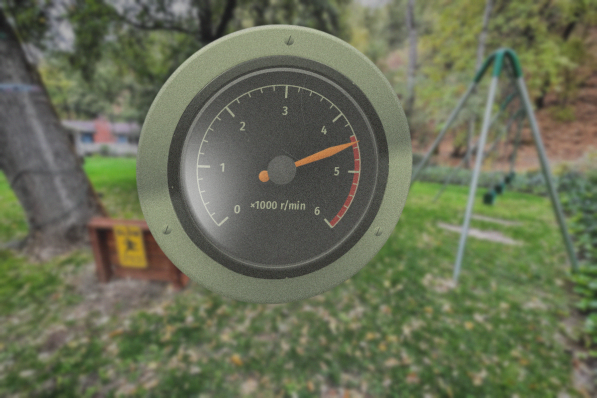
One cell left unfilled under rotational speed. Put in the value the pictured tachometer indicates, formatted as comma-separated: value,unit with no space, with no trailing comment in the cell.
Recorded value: 4500,rpm
